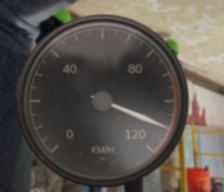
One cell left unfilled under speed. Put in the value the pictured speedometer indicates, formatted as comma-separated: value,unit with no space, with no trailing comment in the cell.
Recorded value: 110,km/h
